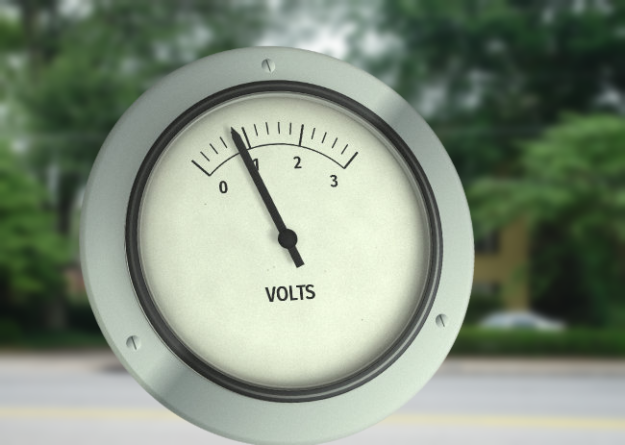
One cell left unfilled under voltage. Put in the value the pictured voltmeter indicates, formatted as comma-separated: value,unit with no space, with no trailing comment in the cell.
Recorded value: 0.8,V
